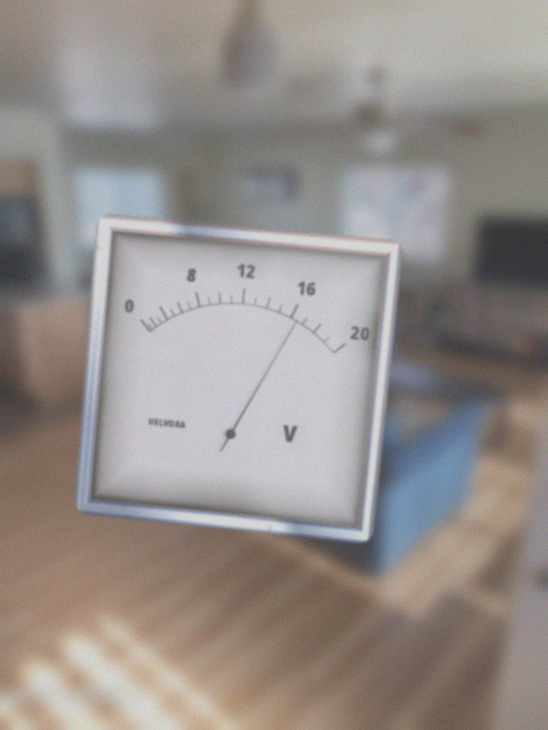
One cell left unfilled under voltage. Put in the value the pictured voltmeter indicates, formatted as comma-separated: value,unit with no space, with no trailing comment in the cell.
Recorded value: 16.5,V
